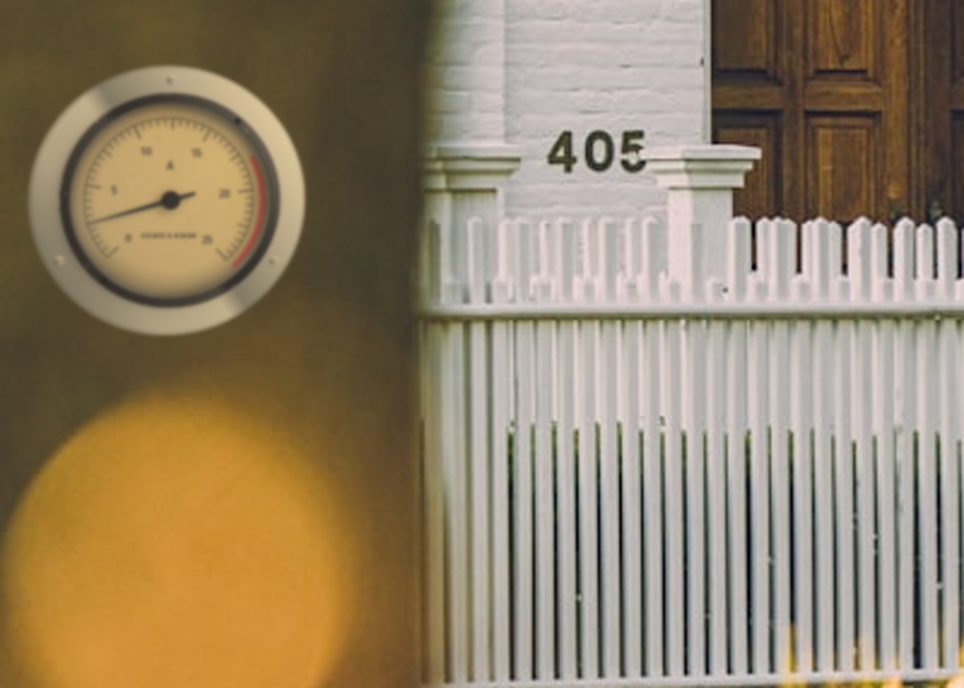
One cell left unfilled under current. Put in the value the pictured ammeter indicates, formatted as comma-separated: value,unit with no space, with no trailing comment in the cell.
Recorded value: 2.5,A
